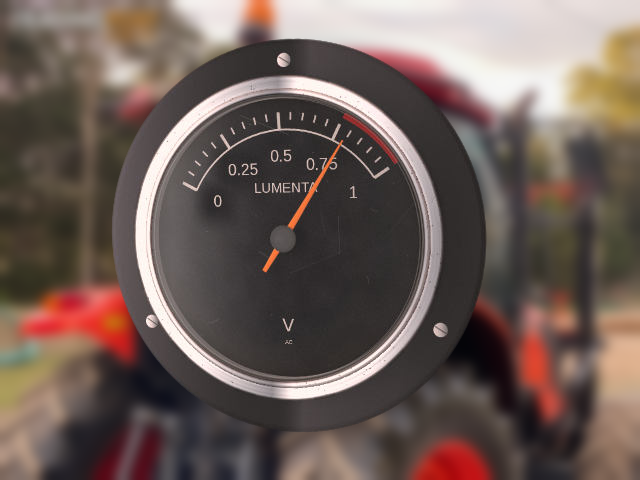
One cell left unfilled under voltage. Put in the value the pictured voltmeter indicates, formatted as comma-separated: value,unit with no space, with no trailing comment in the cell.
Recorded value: 0.8,V
